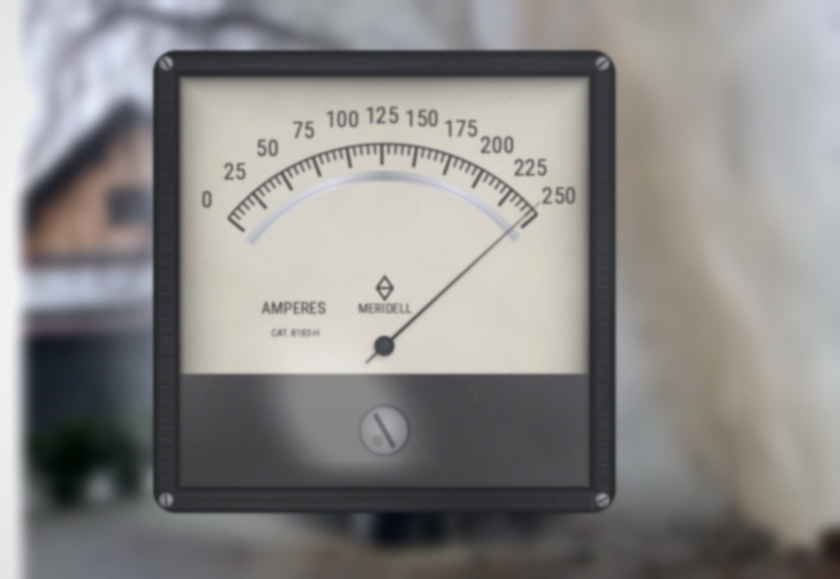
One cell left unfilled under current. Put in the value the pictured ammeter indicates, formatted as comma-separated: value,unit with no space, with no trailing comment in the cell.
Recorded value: 245,A
